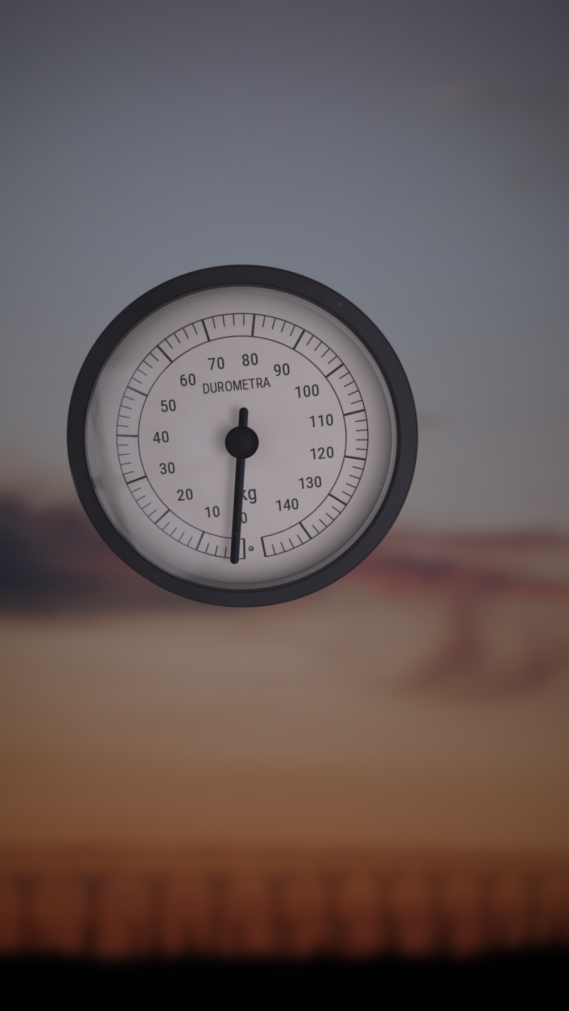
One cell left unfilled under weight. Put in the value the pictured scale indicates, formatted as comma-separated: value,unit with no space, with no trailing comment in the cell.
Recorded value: 2,kg
